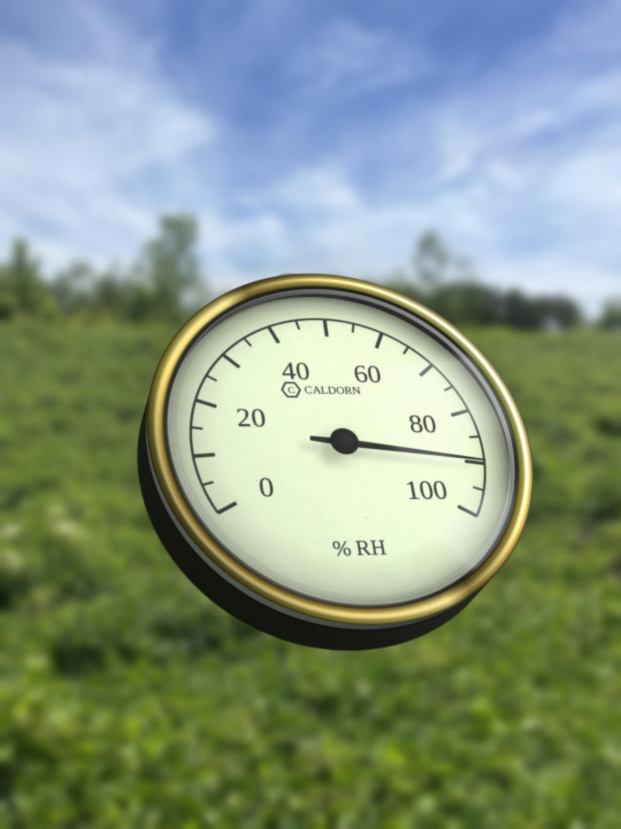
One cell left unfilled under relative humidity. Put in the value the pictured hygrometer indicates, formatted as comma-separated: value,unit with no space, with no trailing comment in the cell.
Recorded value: 90,%
